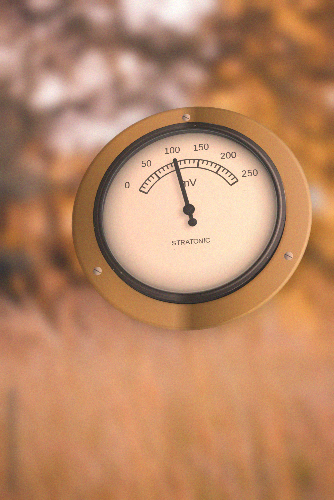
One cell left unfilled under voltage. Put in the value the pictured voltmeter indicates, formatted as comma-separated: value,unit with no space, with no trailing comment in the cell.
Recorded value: 100,mV
